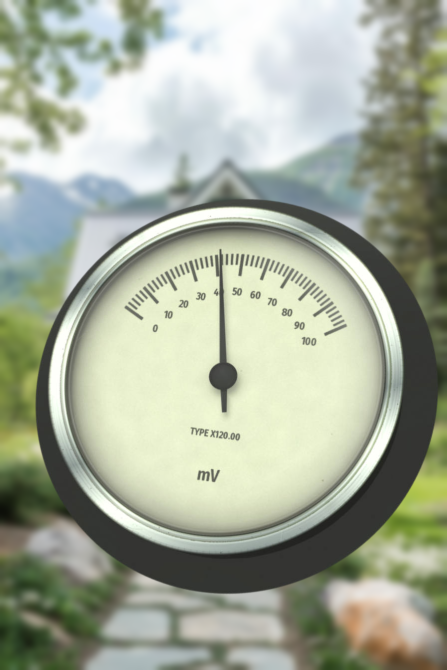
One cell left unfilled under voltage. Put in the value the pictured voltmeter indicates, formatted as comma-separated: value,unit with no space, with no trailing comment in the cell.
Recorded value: 42,mV
